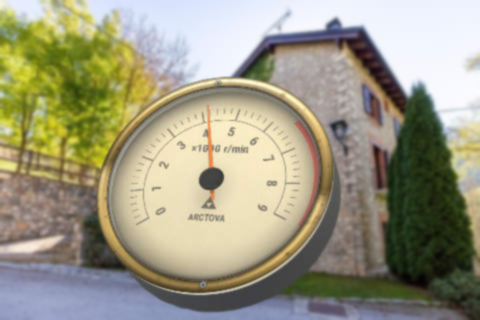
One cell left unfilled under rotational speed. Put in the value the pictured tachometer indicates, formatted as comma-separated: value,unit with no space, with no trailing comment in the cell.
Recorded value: 4200,rpm
